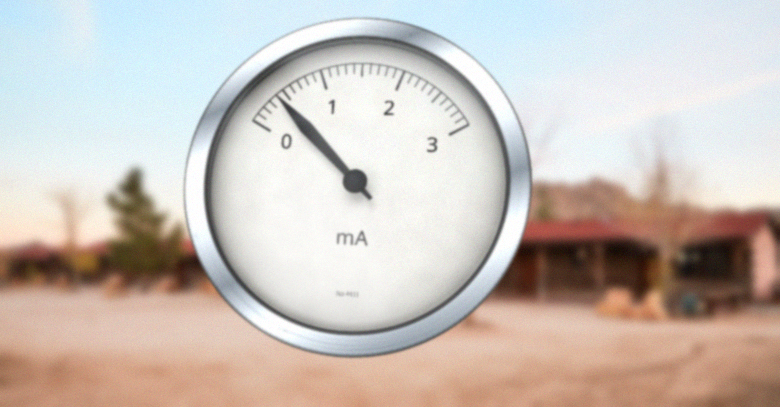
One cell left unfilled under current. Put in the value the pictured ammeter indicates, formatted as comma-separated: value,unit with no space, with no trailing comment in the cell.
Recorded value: 0.4,mA
